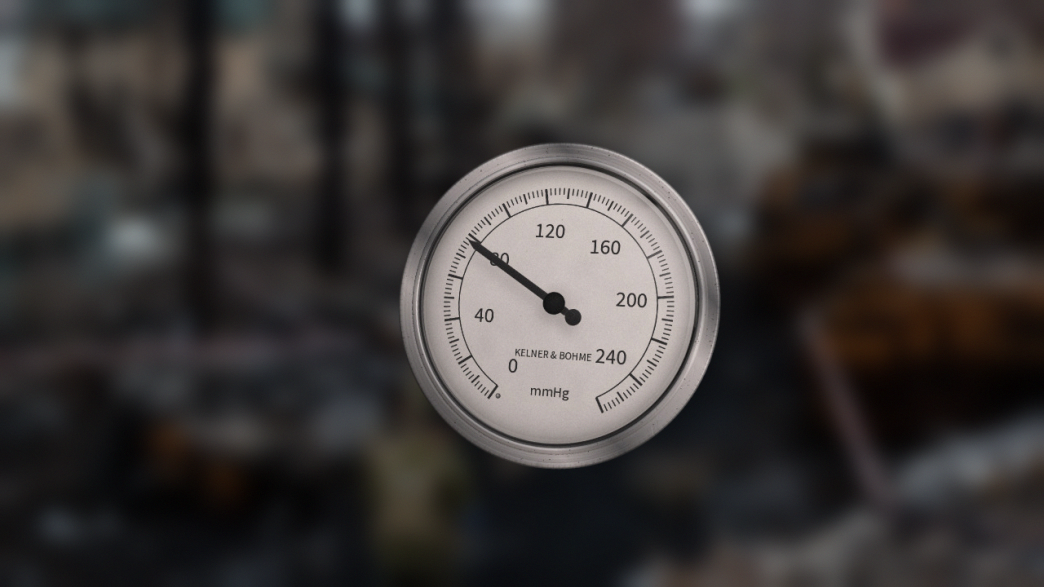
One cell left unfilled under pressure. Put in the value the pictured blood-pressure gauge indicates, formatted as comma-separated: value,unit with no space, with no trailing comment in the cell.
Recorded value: 78,mmHg
